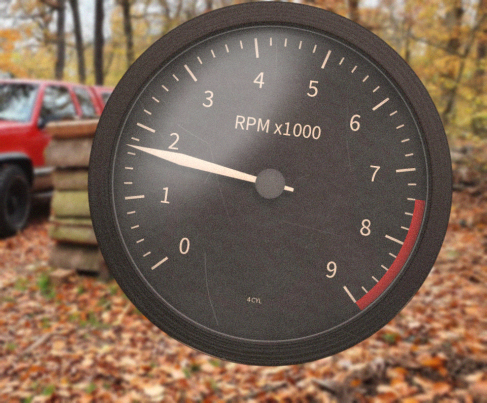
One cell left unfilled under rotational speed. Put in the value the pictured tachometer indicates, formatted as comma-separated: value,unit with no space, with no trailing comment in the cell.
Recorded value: 1700,rpm
